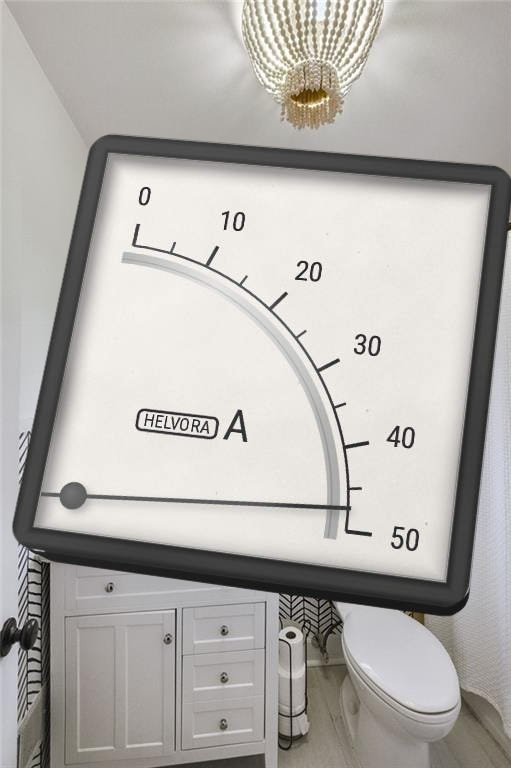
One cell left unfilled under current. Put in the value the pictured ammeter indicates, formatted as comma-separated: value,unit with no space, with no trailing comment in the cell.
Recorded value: 47.5,A
